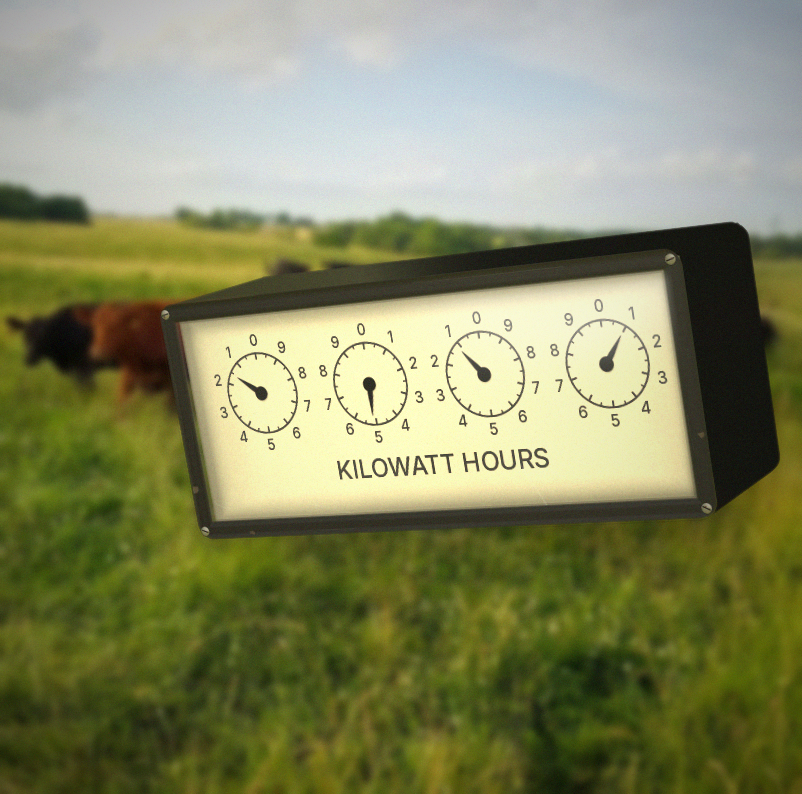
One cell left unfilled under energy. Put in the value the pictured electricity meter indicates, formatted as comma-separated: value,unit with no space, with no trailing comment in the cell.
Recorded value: 1511,kWh
